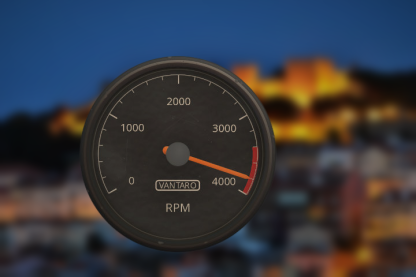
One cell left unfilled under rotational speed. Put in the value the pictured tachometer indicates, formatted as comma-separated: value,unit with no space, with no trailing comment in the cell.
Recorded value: 3800,rpm
